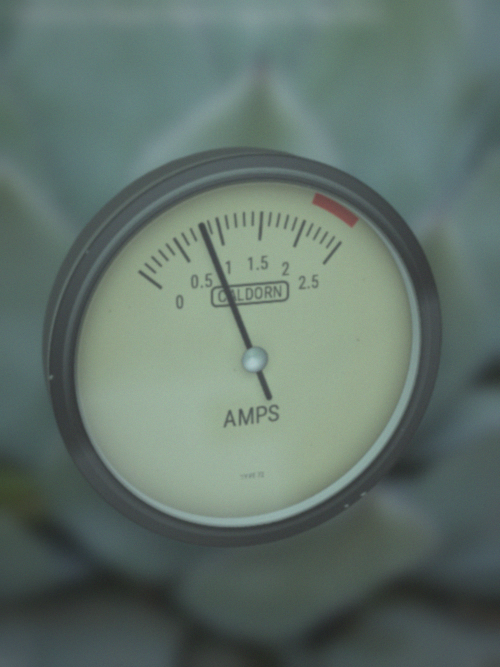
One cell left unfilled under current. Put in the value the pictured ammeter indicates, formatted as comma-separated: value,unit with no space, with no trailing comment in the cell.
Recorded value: 0.8,A
